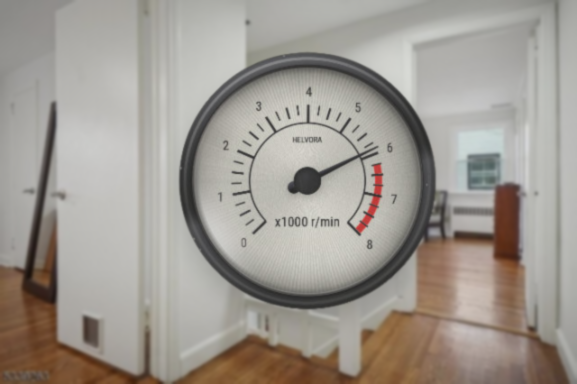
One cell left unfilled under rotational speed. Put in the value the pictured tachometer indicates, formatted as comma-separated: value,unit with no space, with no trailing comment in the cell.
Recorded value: 5875,rpm
